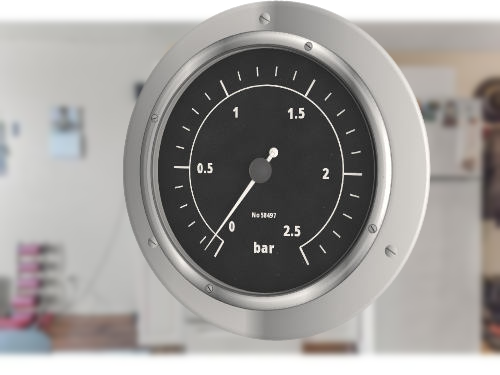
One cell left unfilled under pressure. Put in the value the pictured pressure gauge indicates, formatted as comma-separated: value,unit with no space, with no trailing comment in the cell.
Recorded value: 0.05,bar
